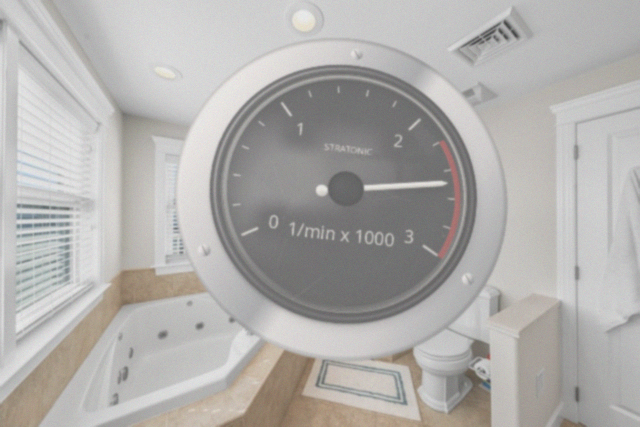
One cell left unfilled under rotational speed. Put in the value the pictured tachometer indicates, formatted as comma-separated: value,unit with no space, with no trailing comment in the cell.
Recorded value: 2500,rpm
